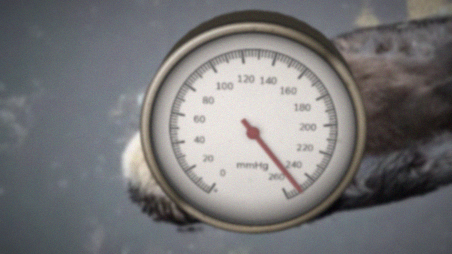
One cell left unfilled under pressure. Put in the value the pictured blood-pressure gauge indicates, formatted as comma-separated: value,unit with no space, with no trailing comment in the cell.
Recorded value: 250,mmHg
